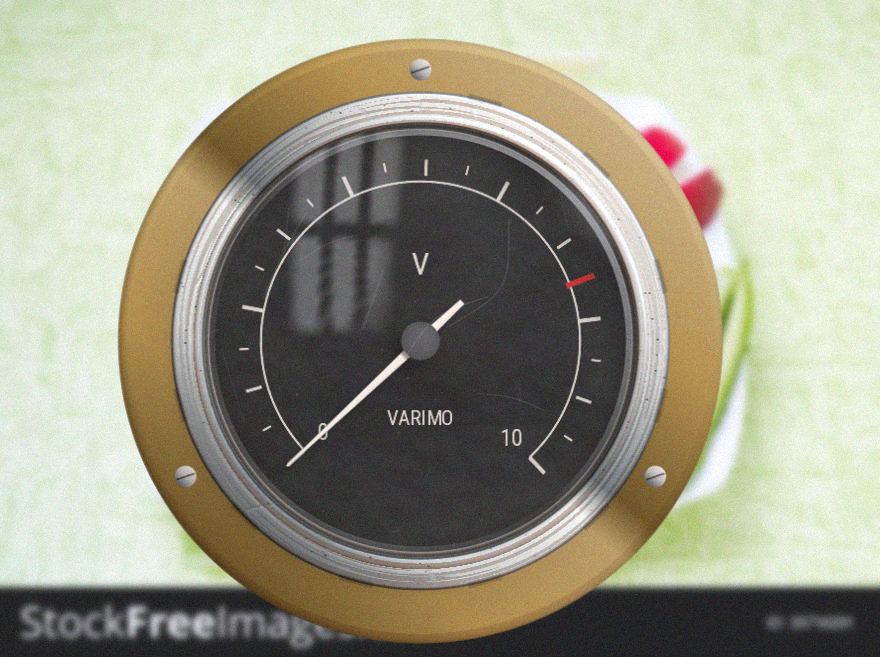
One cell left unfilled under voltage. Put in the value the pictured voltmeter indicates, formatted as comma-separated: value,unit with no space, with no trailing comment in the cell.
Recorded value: 0,V
